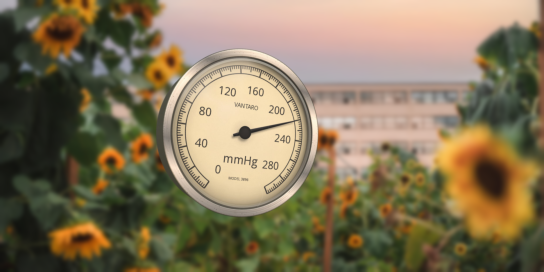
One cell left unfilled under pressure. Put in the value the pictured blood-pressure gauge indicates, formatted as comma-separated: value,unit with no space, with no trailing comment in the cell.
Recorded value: 220,mmHg
